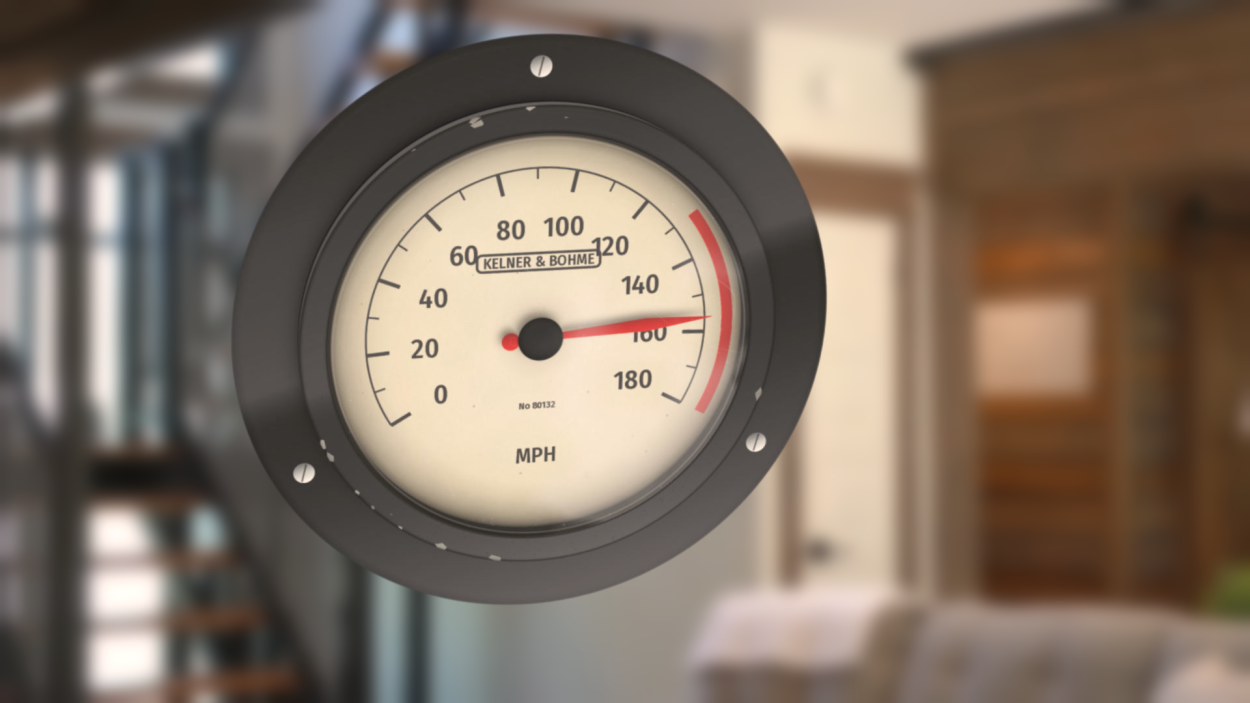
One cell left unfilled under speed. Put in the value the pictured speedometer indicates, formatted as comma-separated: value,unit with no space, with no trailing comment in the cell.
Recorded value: 155,mph
